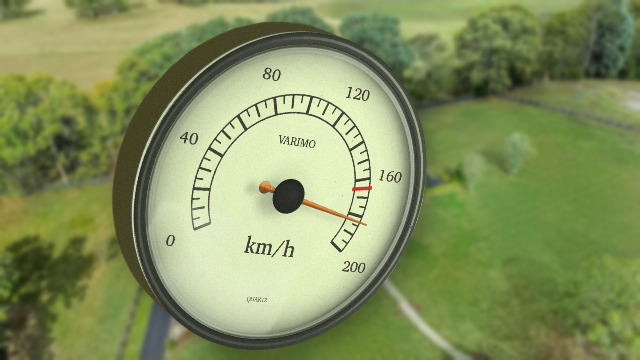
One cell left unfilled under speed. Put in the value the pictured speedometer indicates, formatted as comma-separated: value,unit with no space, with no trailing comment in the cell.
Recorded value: 182.5,km/h
